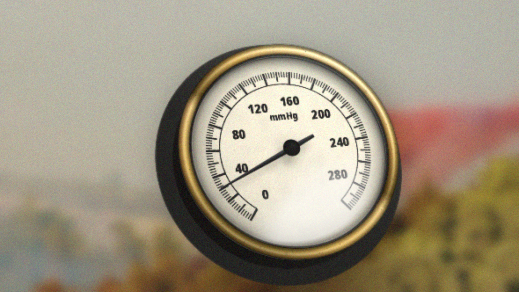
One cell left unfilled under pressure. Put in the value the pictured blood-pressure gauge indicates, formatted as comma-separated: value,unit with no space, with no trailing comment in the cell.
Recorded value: 30,mmHg
